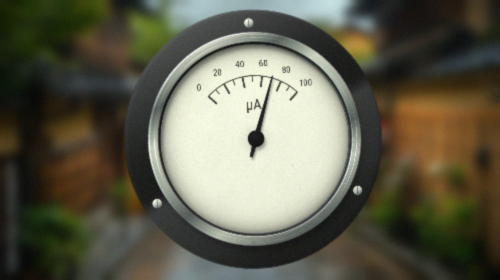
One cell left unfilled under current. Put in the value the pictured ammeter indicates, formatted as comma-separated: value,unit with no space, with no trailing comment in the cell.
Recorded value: 70,µA
